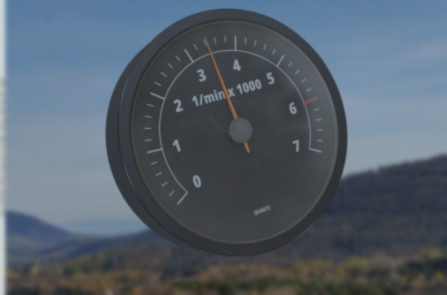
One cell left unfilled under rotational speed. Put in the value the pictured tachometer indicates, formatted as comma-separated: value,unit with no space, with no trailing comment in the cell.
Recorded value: 3400,rpm
